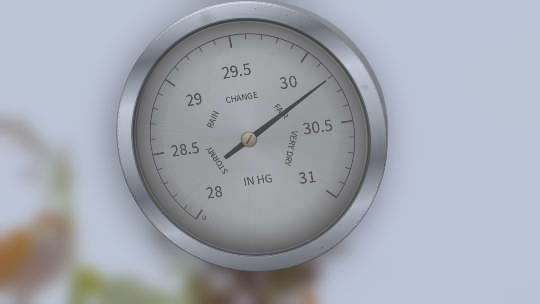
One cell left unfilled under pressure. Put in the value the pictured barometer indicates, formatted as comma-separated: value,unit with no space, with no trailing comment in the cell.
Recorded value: 30.2,inHg
